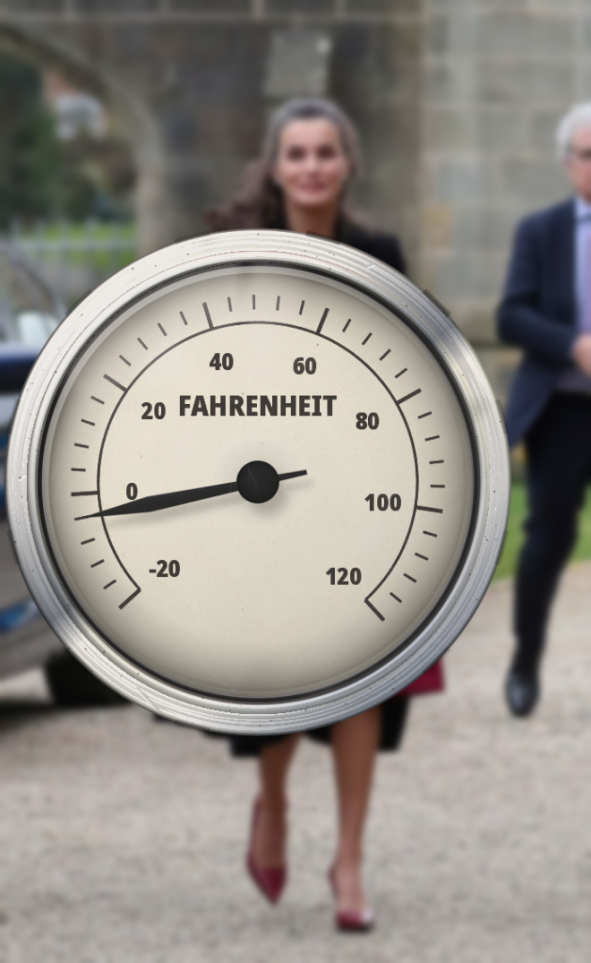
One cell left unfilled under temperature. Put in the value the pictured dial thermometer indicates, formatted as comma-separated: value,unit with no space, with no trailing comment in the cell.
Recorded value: -4,°F
